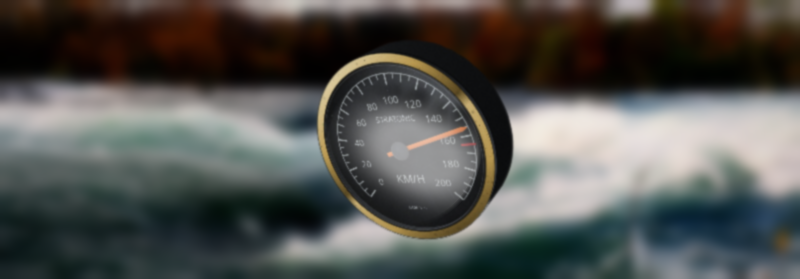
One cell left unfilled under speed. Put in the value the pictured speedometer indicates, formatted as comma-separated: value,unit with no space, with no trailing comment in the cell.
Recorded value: 155,km/h
